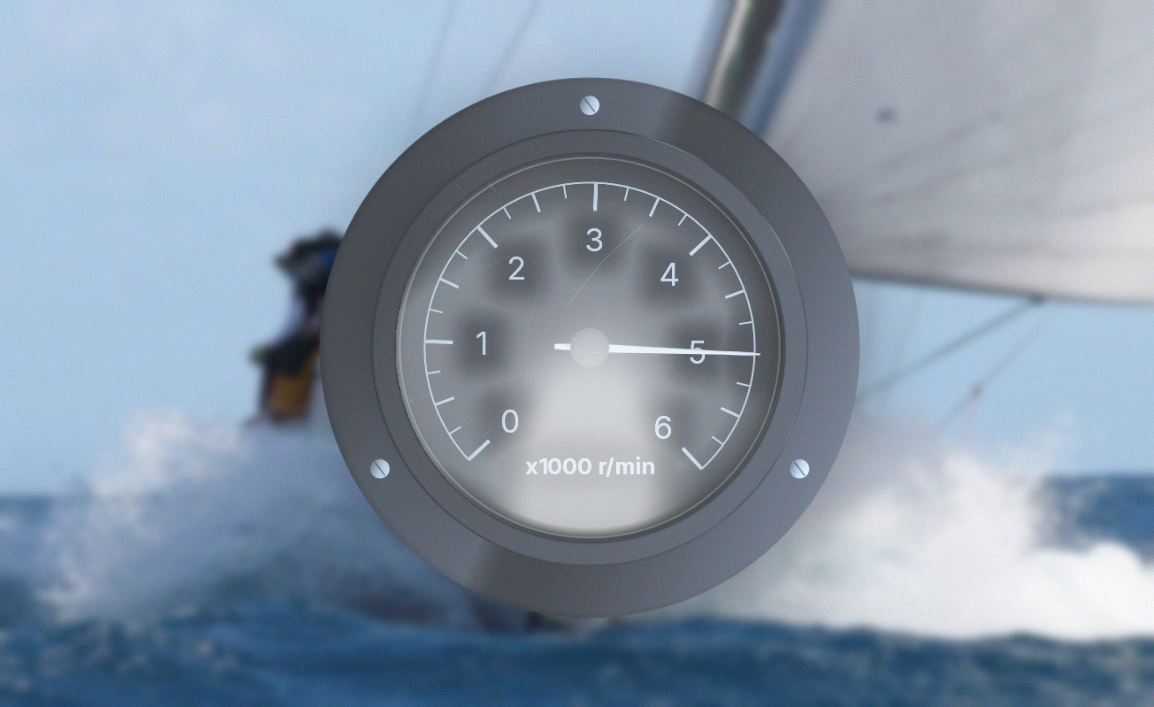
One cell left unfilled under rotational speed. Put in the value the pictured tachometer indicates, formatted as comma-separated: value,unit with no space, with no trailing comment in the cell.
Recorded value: 5000,rpm
